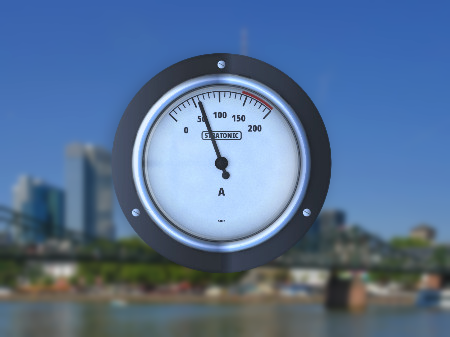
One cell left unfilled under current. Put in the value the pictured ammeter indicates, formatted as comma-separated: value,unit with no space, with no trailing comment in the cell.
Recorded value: 60,A
